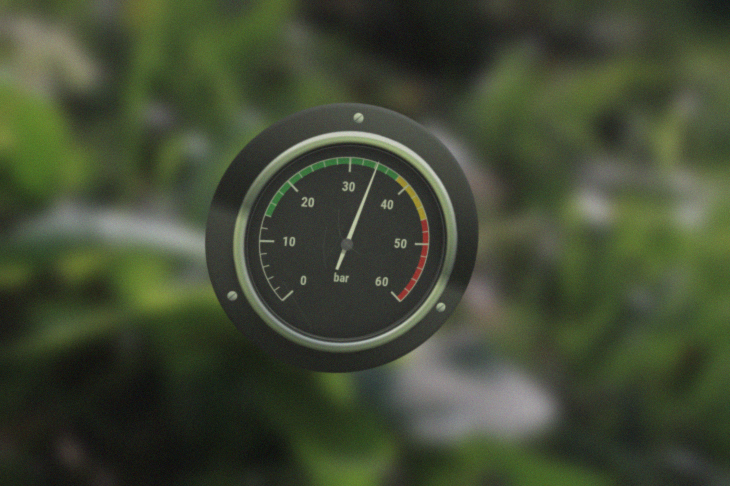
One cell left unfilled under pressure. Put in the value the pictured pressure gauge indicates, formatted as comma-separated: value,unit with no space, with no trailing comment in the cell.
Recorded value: 34,bar
